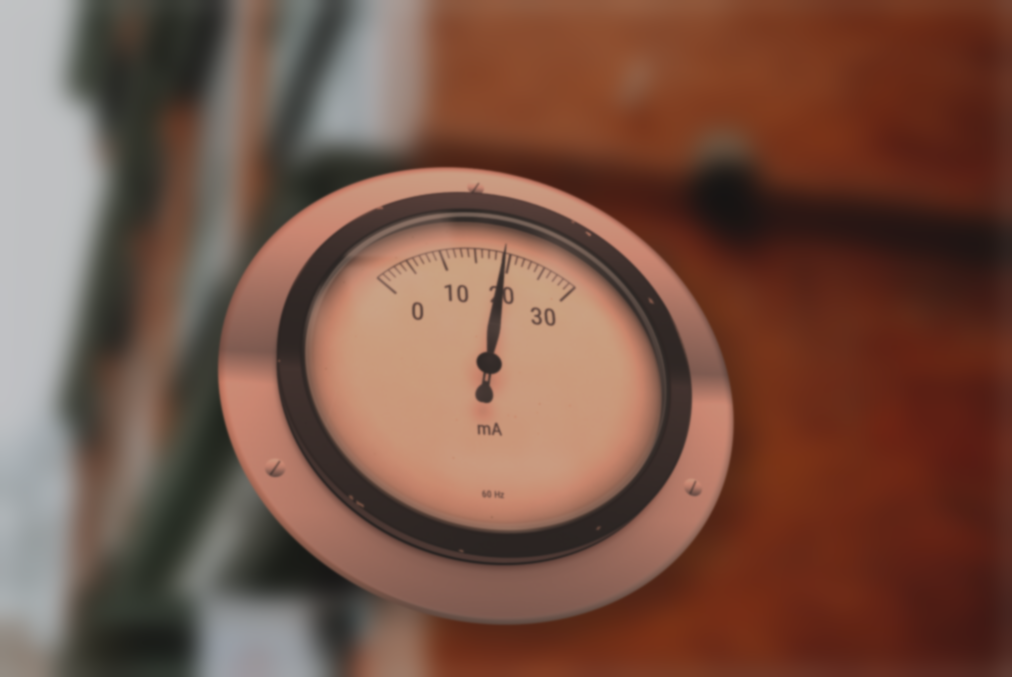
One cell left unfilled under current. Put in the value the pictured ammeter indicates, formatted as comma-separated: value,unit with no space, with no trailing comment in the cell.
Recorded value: 19,mA
